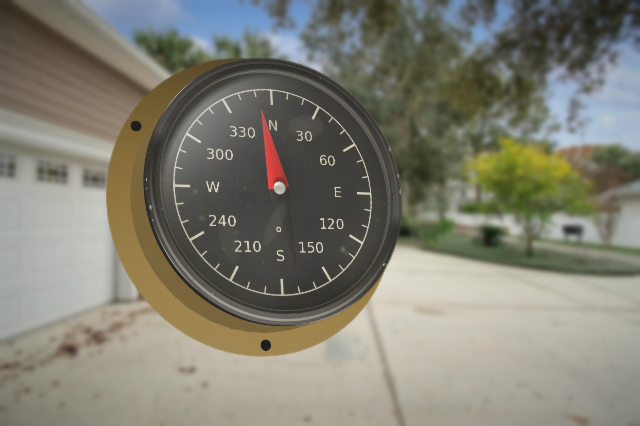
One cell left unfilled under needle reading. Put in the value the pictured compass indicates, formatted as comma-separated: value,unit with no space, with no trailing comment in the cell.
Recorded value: 350,°
